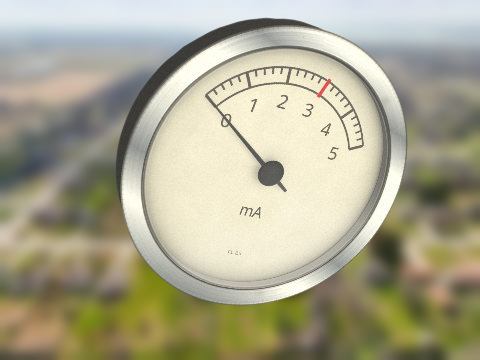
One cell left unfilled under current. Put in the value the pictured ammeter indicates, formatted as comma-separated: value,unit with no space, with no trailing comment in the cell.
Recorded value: 0,mA
